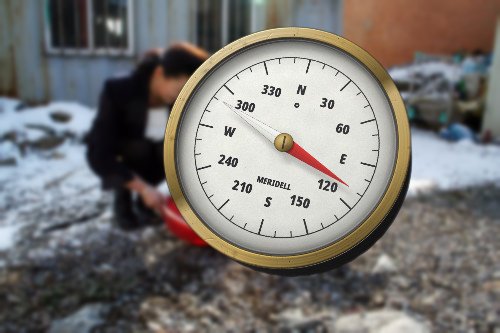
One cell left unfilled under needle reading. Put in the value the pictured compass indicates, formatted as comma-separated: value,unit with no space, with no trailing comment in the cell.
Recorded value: 110,°
